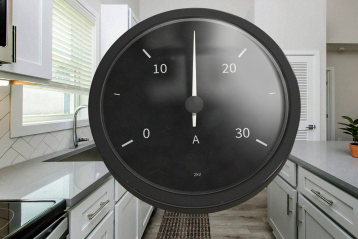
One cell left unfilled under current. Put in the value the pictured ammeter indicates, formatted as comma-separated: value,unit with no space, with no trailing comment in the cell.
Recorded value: 15,A
